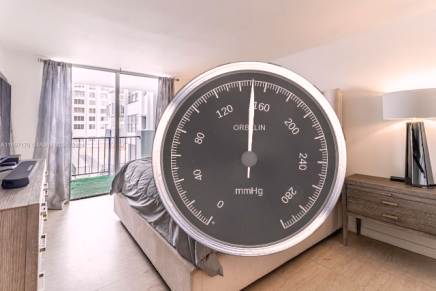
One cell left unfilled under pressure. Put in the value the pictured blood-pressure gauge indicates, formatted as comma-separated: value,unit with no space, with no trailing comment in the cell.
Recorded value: 150,mmHg
